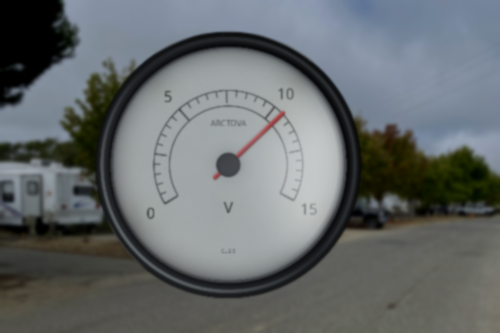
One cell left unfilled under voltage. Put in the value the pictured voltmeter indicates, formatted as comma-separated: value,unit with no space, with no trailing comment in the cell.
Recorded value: 10.5,V
